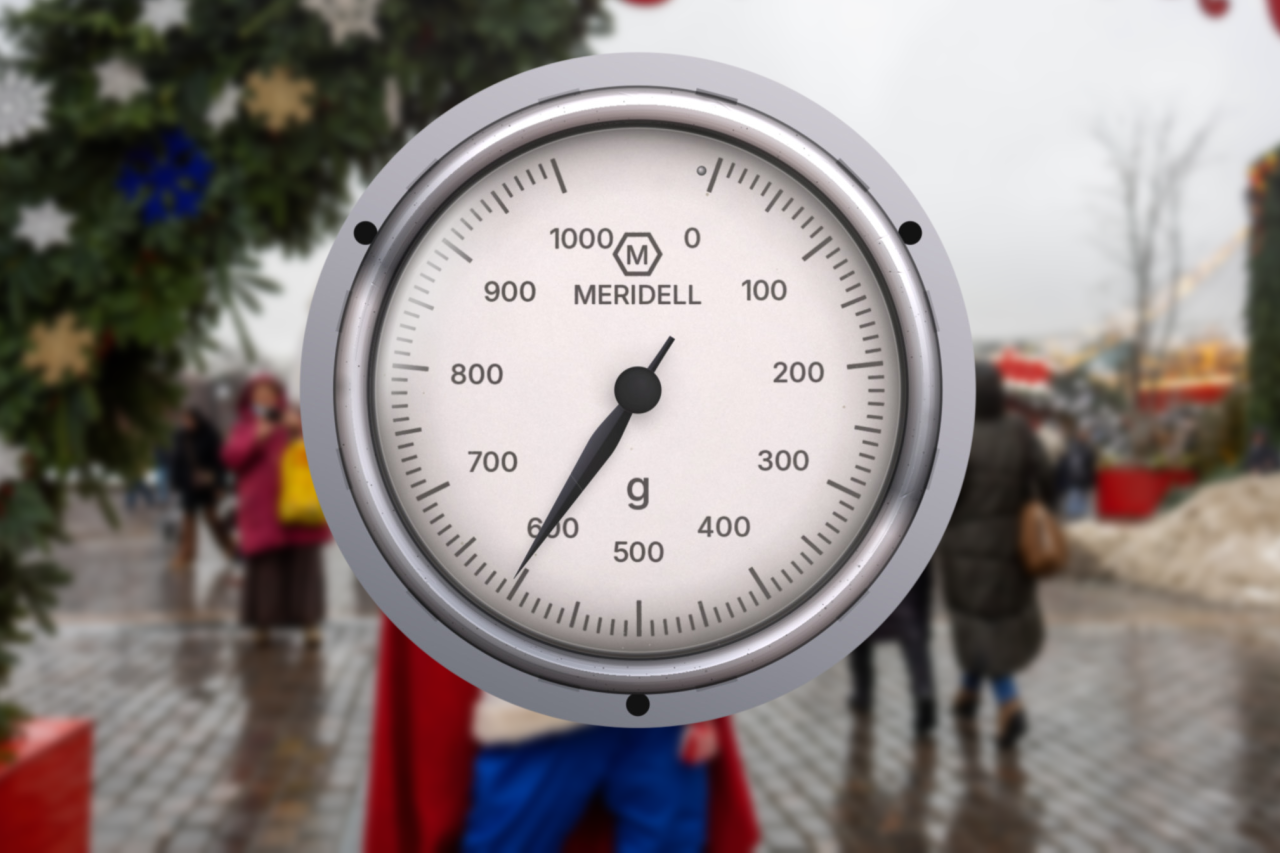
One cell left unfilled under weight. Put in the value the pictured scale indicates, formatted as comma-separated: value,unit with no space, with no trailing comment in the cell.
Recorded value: 605,g
